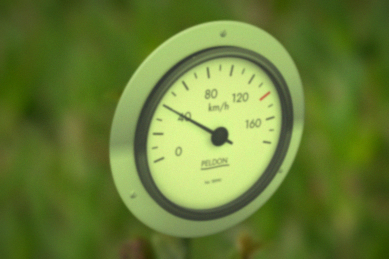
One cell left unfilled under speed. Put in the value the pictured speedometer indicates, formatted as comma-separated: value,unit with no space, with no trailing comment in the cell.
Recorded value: 40,km/h
